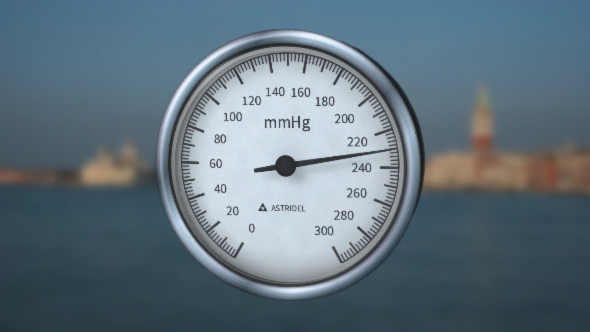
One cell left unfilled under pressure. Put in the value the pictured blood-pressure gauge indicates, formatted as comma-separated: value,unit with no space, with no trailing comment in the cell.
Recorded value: 230,mmHg
